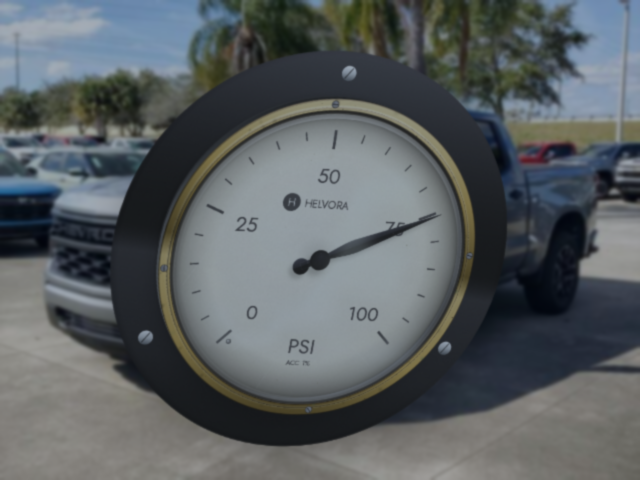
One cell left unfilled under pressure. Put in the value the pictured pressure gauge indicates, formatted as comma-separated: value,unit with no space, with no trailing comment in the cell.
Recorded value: 75,psi
